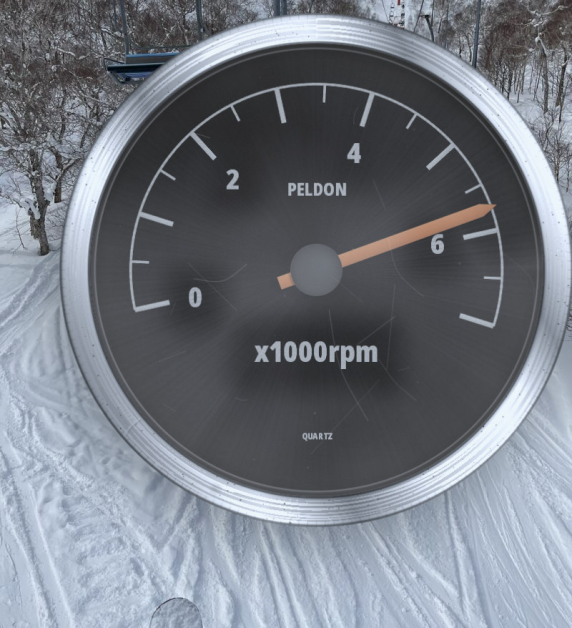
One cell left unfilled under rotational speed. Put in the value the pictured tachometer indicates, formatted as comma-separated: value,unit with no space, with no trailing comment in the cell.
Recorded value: 5750,rpm
